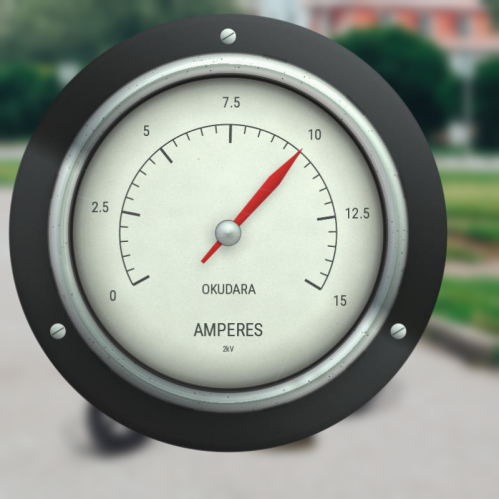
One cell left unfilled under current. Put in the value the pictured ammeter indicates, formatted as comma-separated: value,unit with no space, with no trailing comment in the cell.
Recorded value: 10,A
